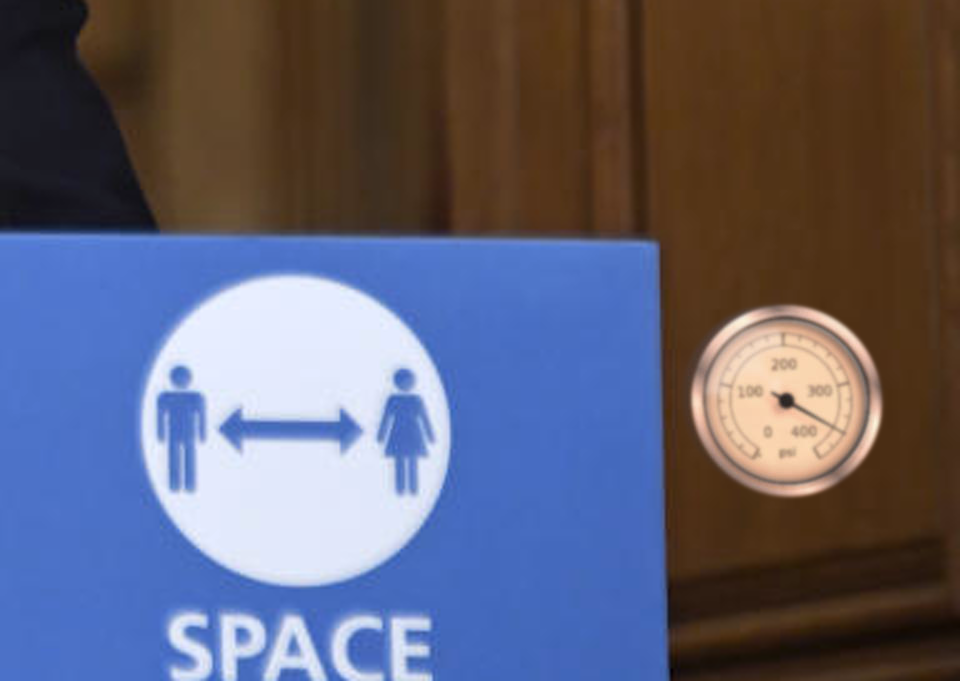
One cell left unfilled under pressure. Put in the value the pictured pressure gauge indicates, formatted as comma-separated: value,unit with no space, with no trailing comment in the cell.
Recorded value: 360,psi
